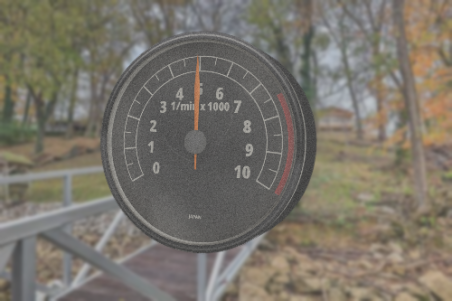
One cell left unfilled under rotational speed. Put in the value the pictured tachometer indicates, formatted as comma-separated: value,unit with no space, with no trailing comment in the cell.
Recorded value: 5000,rpm
